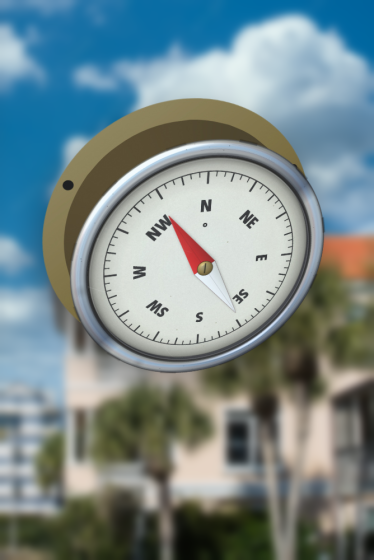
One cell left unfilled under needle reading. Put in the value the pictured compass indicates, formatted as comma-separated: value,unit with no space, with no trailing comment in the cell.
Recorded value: 327.5,°
